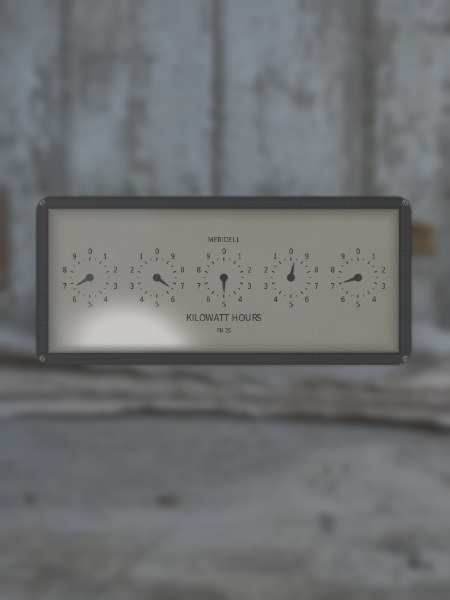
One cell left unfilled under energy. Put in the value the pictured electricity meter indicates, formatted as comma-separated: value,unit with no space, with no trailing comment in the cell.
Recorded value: 66497,kWh
